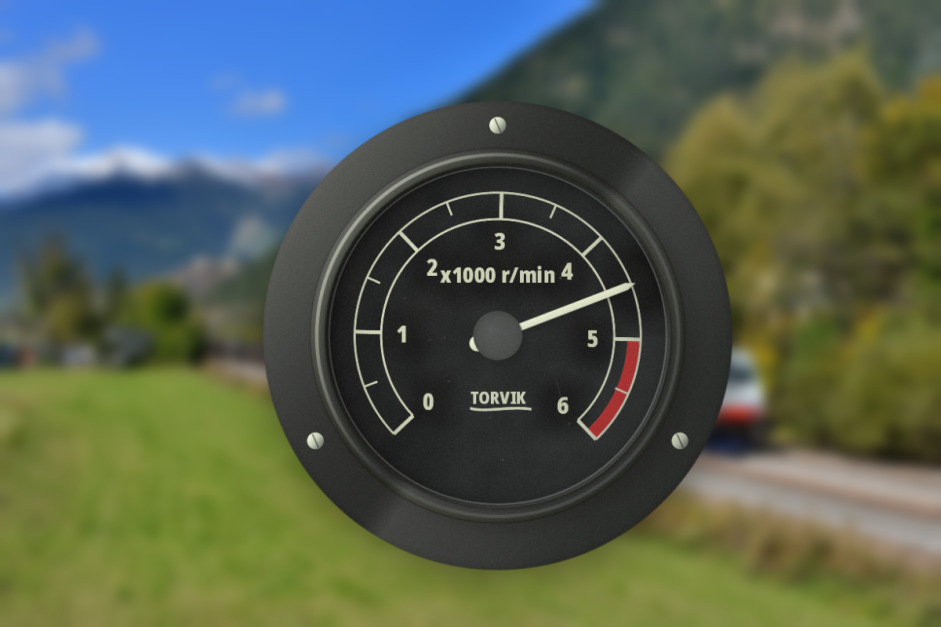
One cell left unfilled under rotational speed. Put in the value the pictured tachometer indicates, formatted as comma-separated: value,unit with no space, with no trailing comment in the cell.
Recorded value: 4500,rpm
